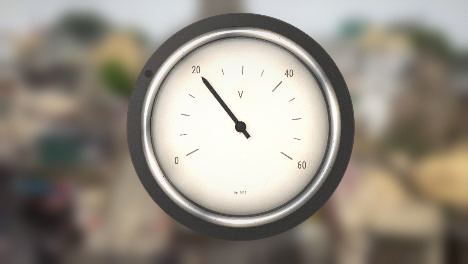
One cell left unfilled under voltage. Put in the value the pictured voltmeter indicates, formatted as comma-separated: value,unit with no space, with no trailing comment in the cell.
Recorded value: 20,V
